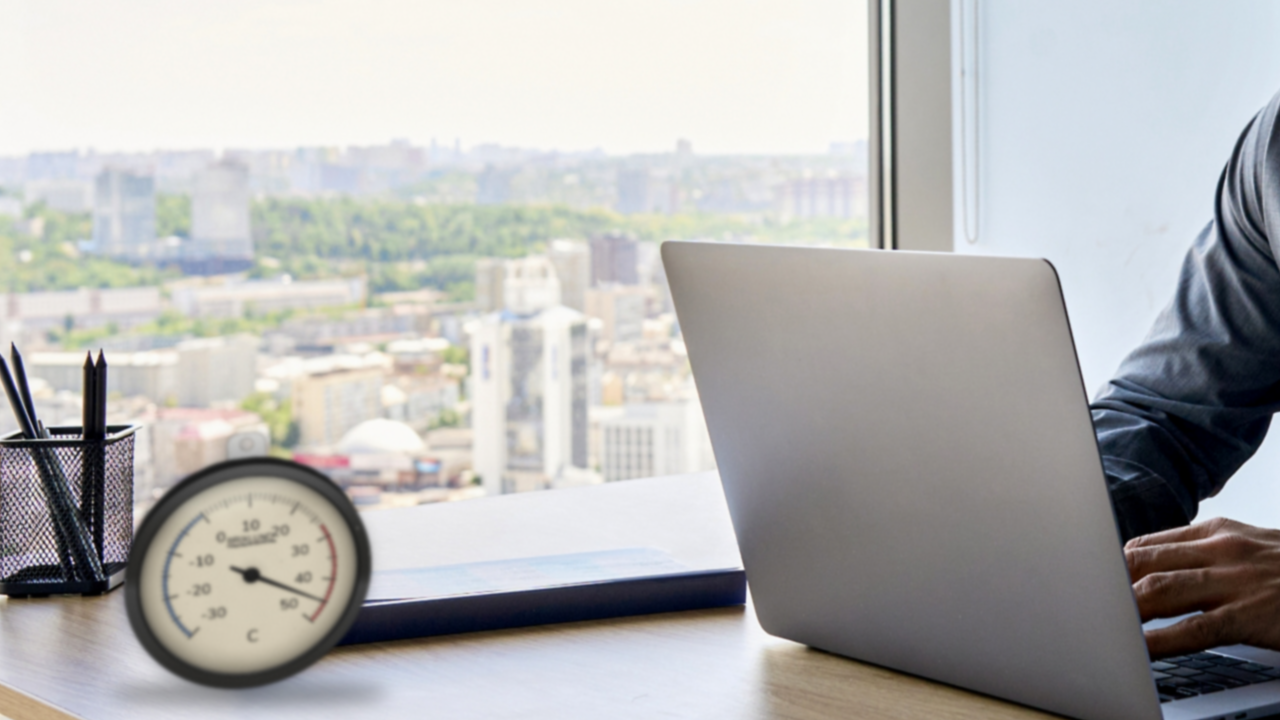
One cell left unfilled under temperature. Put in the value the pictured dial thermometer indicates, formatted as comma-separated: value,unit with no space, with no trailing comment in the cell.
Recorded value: 45,°C
